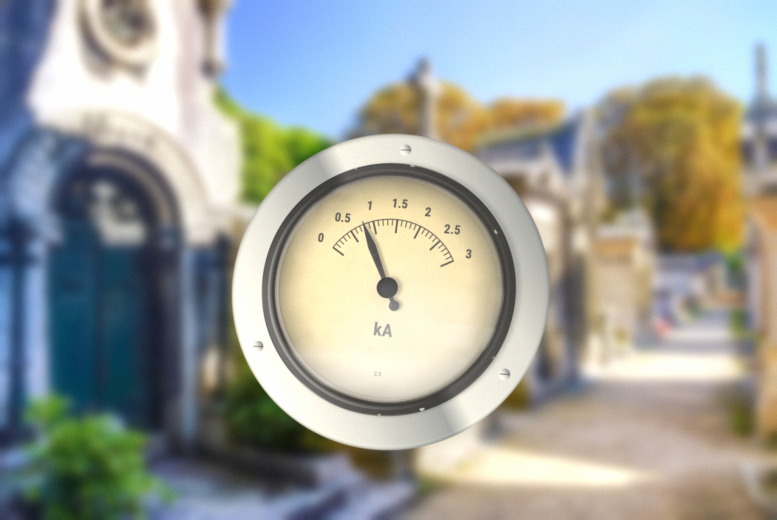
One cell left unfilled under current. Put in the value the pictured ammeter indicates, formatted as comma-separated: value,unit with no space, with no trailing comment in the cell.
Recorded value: 0.8,kA
